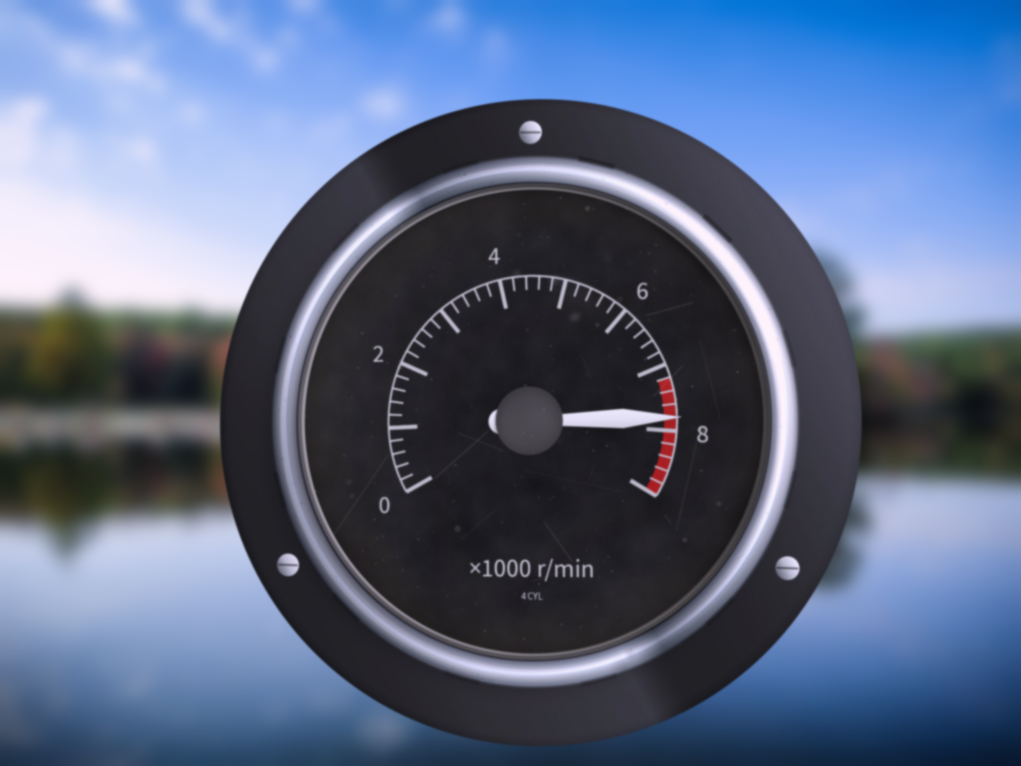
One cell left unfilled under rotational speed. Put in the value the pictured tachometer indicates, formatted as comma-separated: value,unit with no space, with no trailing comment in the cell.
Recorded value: 7800,rpm
